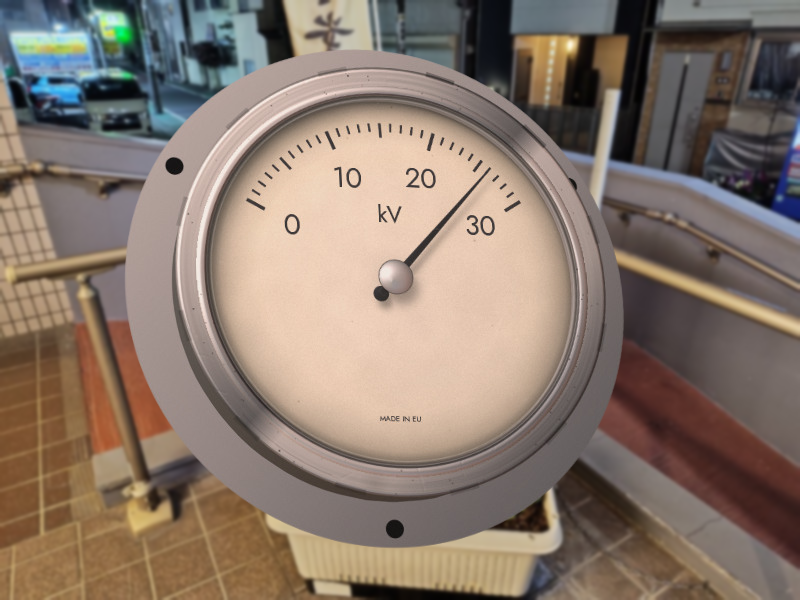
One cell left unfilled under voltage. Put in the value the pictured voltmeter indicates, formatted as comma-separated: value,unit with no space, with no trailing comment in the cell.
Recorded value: 26,kV
